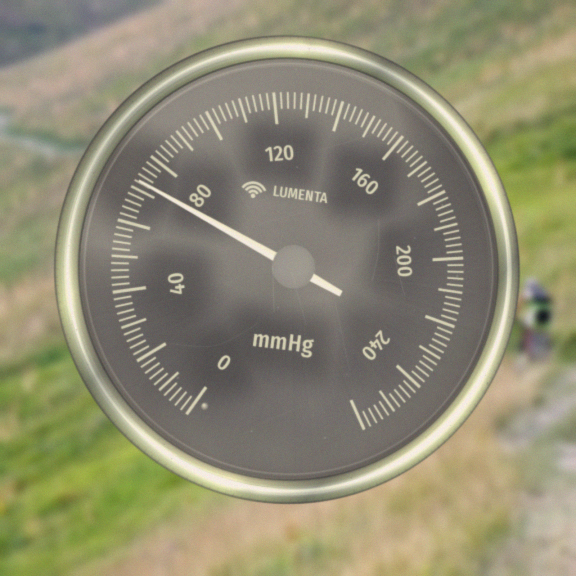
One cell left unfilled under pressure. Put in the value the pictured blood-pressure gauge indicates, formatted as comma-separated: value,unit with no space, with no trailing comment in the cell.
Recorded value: 72,mmHg
